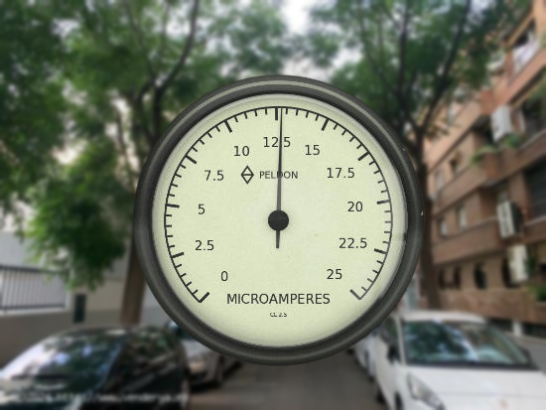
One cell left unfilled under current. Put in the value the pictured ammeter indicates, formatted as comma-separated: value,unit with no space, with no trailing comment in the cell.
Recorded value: 12.75,µA
